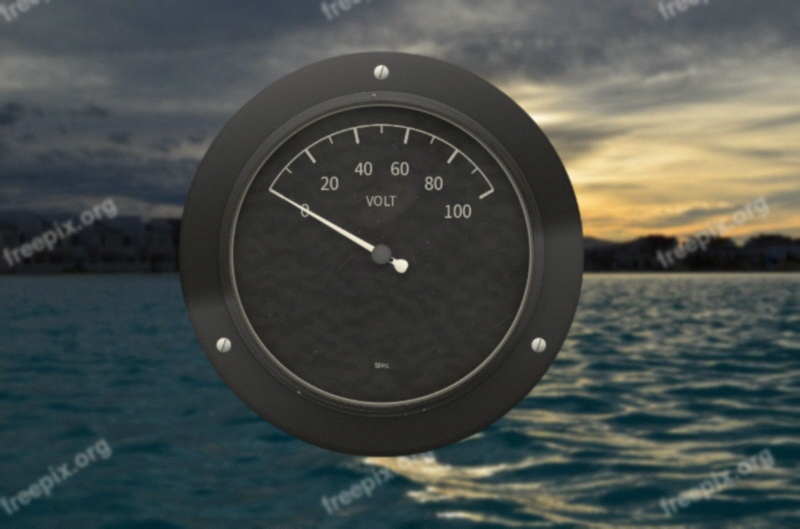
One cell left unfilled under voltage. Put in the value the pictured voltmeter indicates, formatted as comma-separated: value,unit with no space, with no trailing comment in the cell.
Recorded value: 0,V
